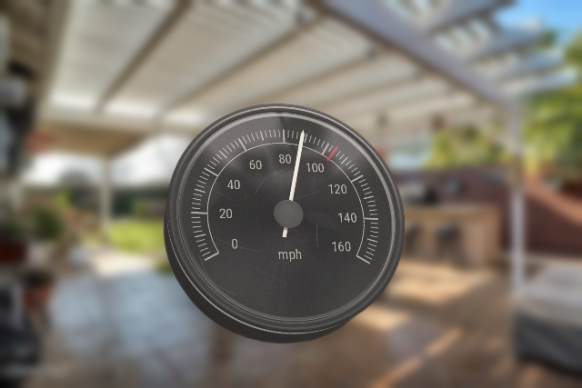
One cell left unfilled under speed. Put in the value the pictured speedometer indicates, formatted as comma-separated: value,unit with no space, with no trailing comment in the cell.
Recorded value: 88,mph
